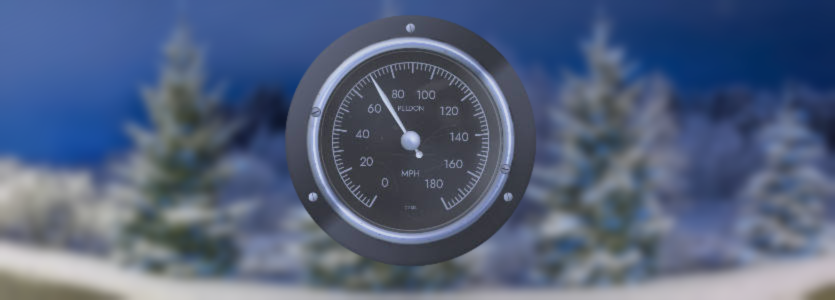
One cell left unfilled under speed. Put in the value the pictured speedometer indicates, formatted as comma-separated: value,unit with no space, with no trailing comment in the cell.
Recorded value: 70,mph
